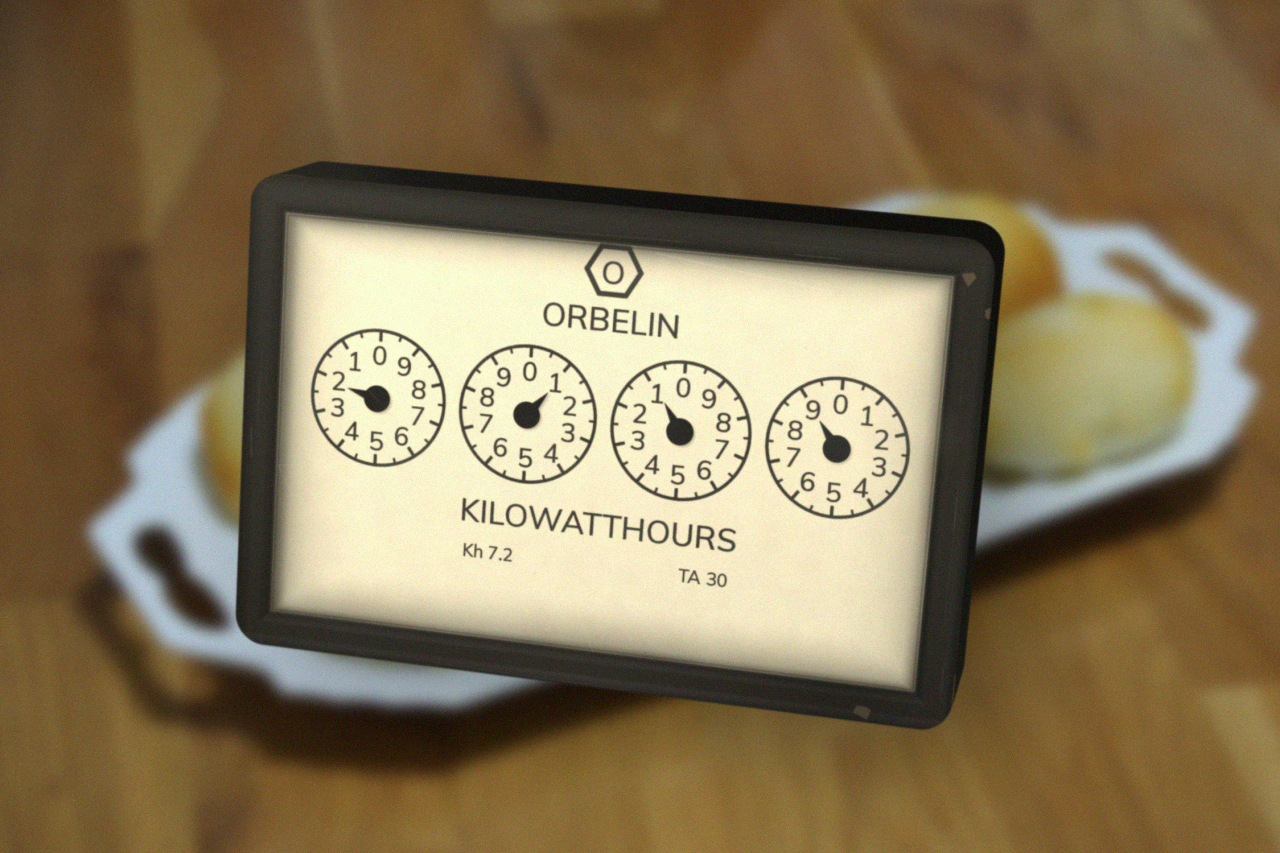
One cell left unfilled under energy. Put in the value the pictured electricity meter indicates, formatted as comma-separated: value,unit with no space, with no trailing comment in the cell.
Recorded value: 2109,kWh
